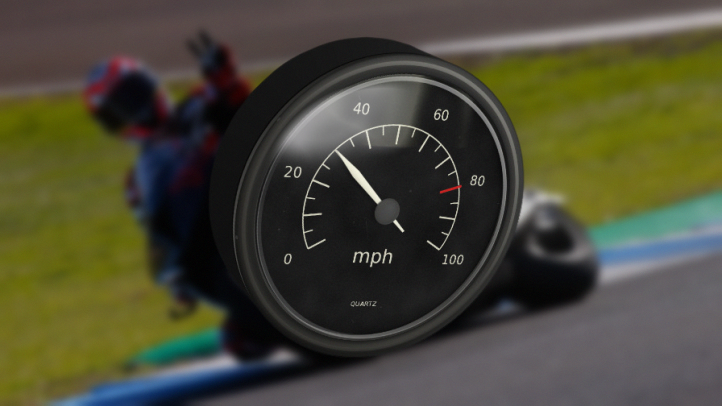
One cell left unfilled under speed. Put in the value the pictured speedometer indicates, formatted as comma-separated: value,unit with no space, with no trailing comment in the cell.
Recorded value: 30,mph
